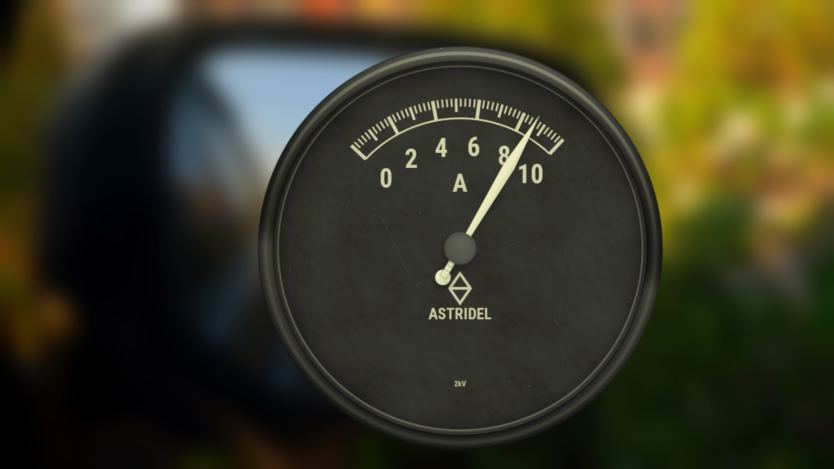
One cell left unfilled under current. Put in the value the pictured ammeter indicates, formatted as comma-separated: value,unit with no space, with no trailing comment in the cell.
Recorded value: 8.6,A
